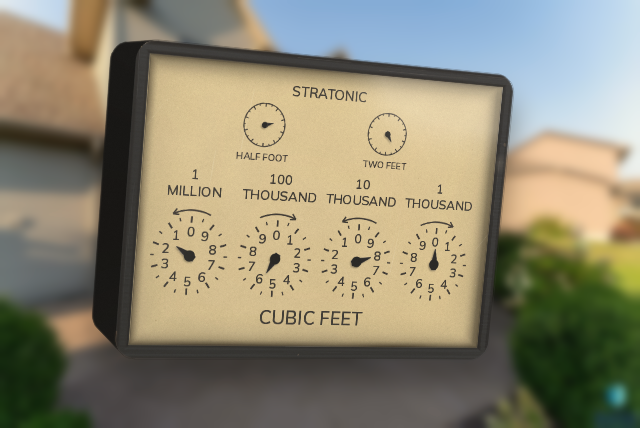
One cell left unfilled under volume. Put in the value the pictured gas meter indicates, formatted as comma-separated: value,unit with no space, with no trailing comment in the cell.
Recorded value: 158000,ft³
